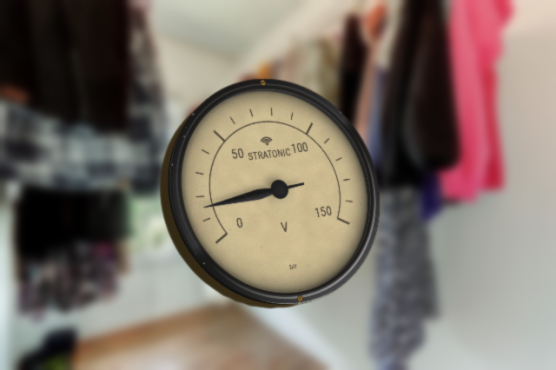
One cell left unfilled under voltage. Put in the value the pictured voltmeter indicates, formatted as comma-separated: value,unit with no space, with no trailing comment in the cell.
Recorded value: 15,V
